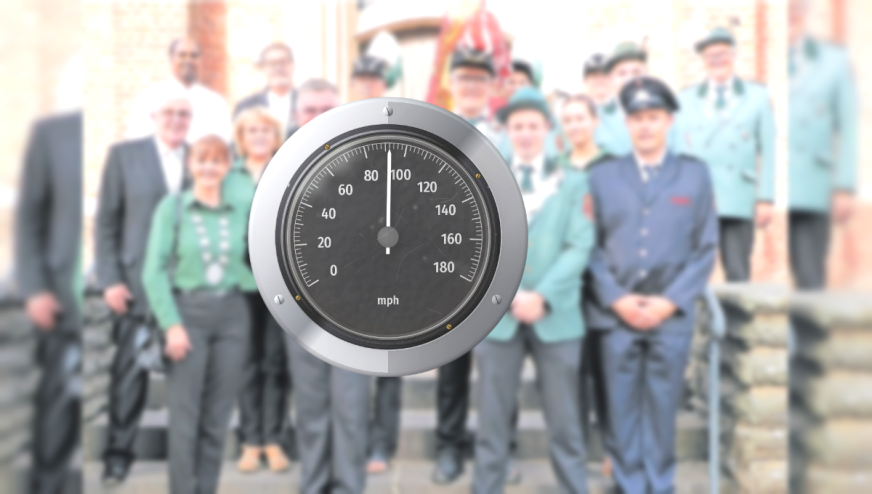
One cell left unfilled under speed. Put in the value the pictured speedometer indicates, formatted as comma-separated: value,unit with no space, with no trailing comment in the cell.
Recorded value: 92,mph
